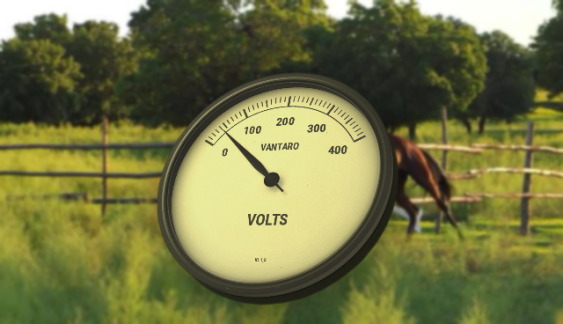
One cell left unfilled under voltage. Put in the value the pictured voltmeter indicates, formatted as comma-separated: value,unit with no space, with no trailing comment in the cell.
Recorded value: 40,V
